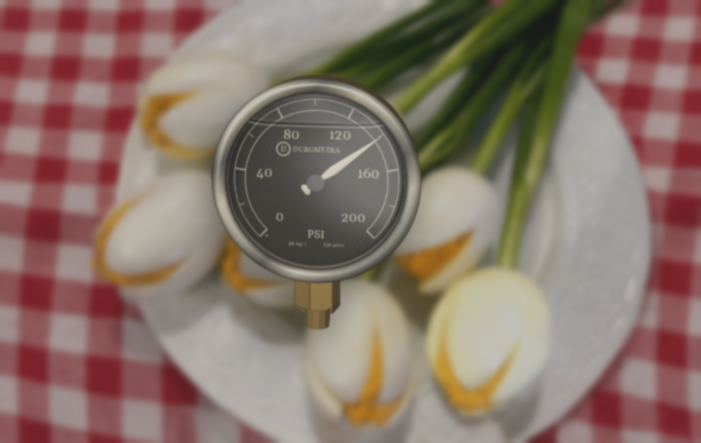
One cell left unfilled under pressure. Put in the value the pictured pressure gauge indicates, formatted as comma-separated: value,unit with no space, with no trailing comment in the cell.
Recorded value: 140,psi
